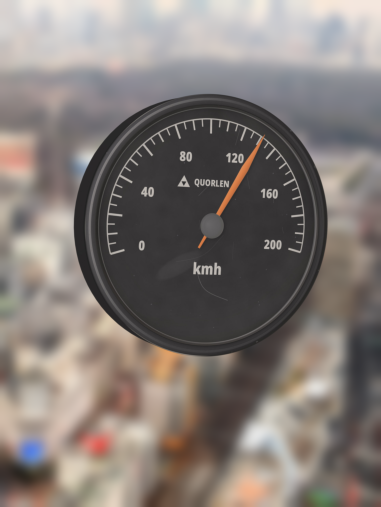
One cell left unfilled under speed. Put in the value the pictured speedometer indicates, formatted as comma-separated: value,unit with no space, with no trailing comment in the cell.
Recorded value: 130,km/h
